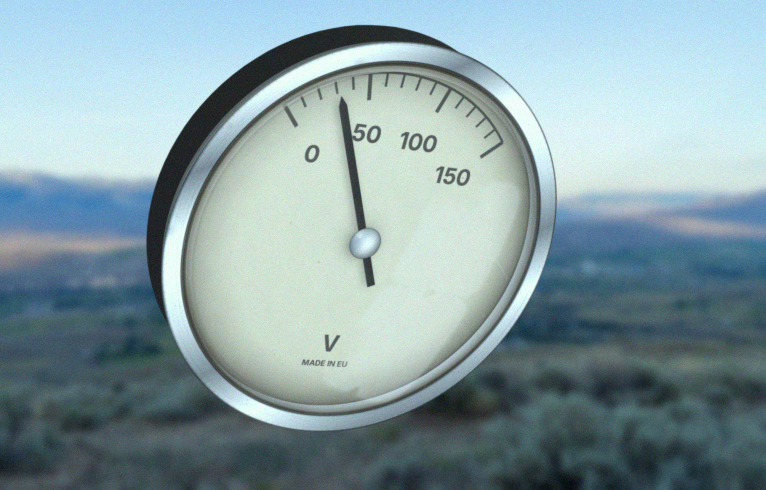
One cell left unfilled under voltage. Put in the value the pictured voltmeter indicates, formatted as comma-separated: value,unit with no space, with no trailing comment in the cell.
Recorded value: 30,V
